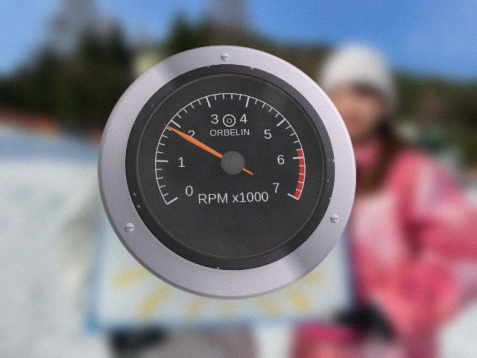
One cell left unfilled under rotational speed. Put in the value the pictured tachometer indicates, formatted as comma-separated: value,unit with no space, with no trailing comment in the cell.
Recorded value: 1800,rpm
